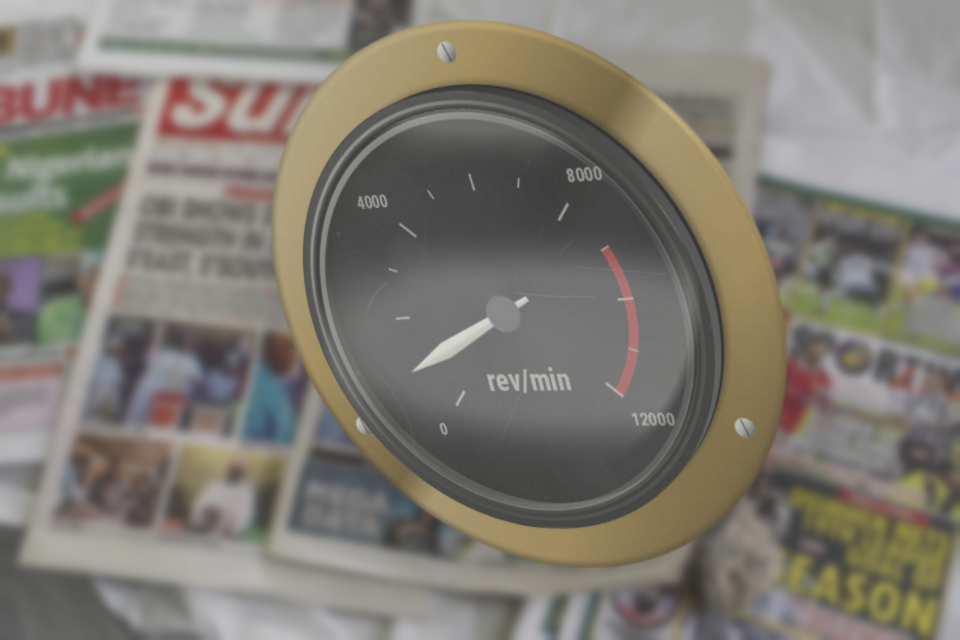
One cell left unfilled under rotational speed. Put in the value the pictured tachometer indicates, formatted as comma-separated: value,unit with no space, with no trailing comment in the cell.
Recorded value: 1000,rpm
